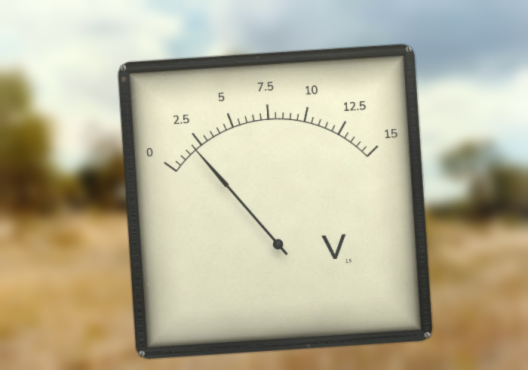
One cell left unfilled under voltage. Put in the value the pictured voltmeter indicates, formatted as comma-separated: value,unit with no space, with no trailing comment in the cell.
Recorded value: 2,V
